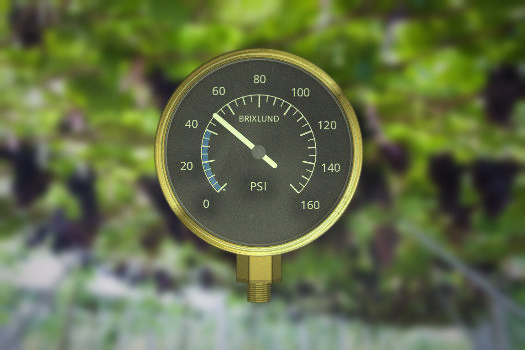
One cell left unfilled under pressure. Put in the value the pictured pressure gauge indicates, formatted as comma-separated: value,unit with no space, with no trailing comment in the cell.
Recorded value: 50,psi
